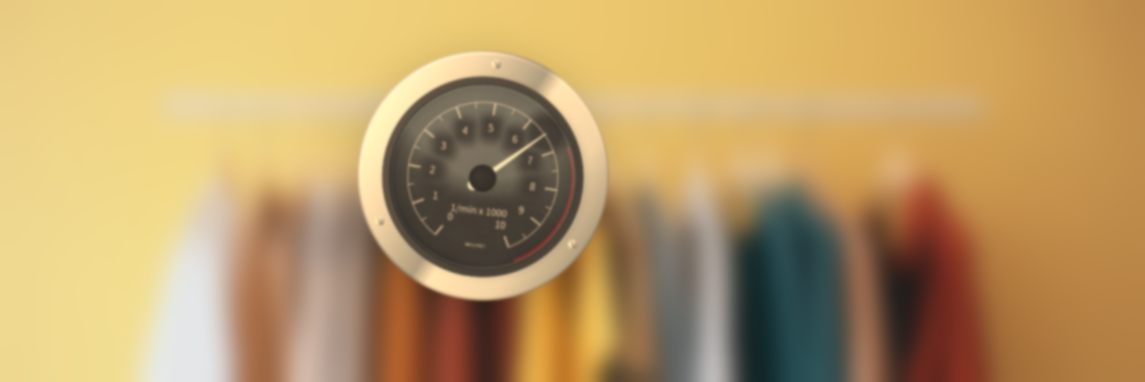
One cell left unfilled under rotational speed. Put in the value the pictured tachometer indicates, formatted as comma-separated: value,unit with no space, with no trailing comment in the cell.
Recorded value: 6500,rpm
